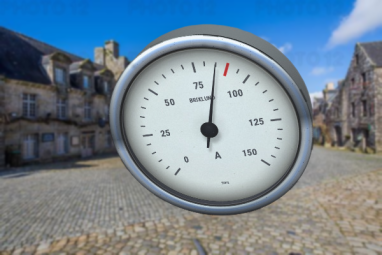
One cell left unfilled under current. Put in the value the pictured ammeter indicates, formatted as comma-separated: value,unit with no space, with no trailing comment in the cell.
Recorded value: 85,A
